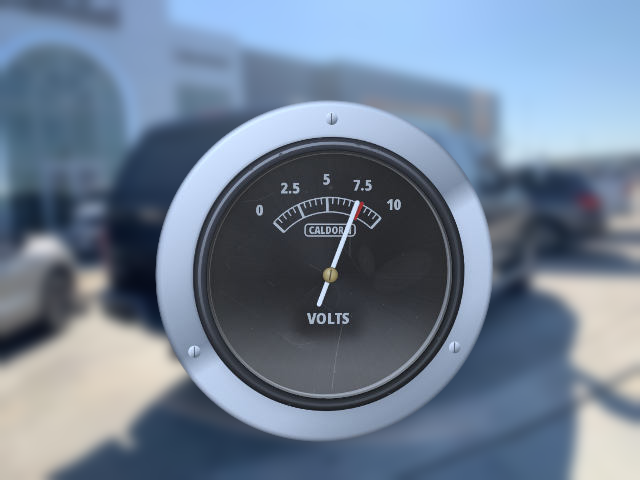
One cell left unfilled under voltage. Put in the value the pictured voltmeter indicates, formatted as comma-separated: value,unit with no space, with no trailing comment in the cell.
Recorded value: 7.5,V
